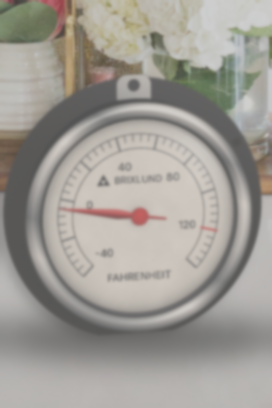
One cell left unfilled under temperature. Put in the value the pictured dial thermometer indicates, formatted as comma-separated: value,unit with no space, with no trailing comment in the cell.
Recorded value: -4,°F
